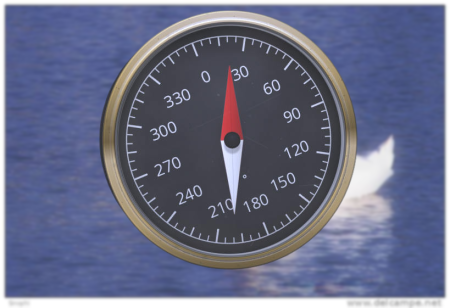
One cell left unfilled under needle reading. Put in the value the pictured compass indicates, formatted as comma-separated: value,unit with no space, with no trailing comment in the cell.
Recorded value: 20,°
